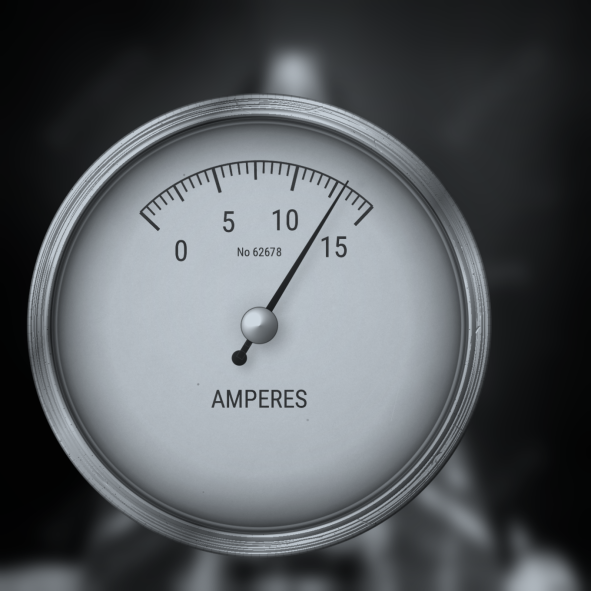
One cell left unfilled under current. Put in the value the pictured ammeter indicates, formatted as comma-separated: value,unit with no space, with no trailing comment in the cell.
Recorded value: 13,A
